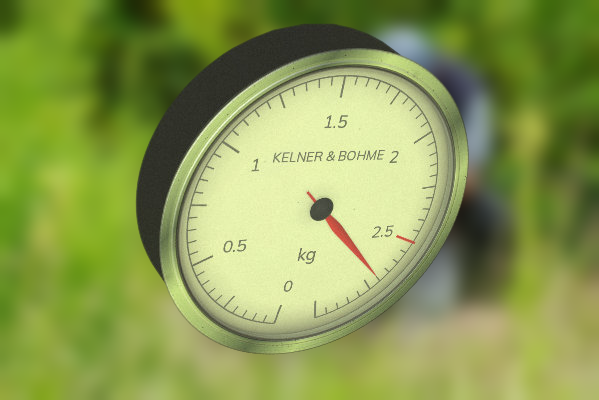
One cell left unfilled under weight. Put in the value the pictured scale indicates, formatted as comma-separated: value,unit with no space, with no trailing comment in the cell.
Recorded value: 2.7,kg
